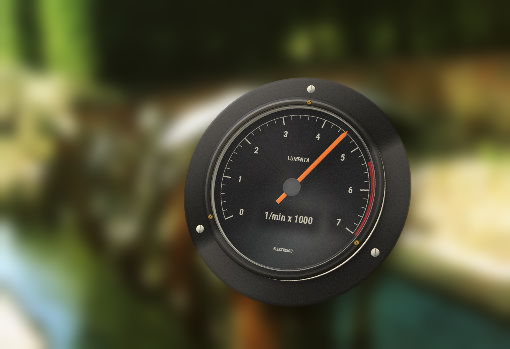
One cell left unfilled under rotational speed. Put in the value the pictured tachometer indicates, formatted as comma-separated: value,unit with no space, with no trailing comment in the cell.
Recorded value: 4600,rpm
